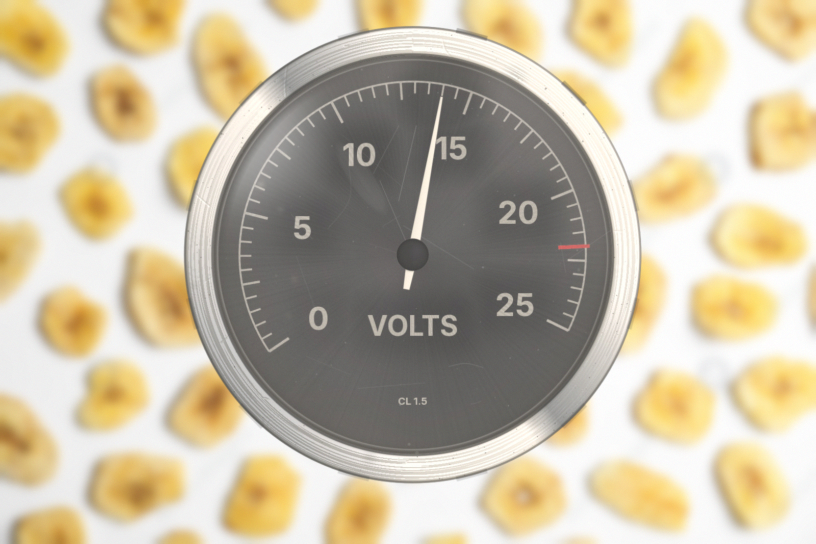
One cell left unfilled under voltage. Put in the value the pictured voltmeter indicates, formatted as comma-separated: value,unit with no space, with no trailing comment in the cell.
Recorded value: 14,V
